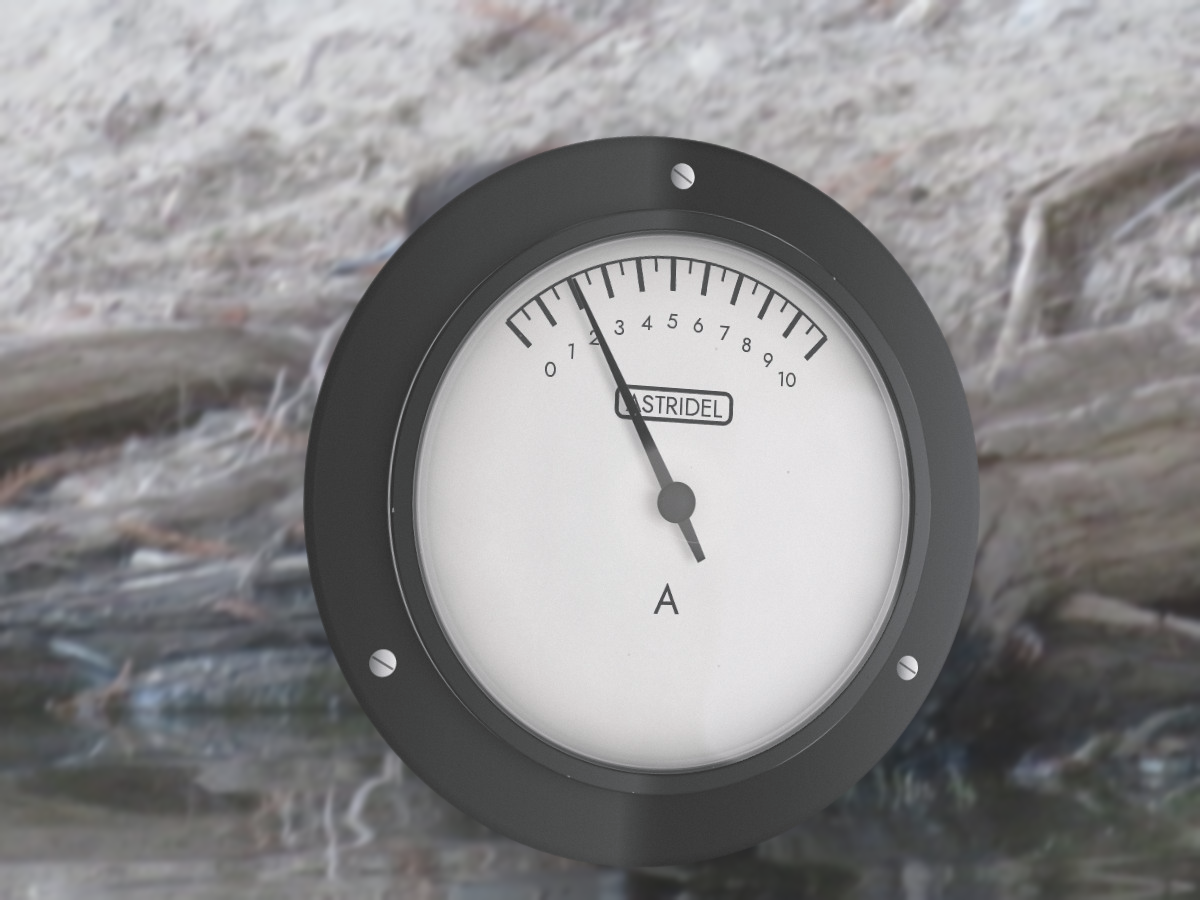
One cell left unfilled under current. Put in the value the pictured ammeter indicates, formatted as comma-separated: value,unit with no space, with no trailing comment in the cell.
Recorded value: 2,A
